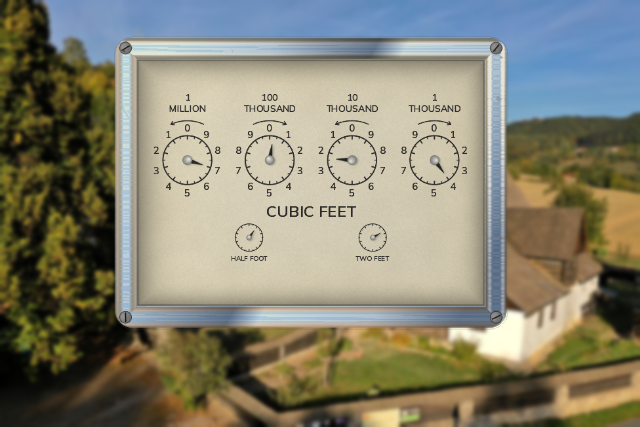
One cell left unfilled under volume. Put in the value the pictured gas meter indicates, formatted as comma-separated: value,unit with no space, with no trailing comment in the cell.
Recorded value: 702400,ft³
